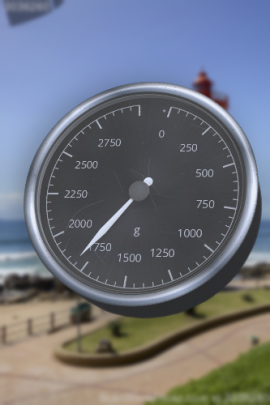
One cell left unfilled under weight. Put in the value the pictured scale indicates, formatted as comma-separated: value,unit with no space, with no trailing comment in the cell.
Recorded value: 1800,g
